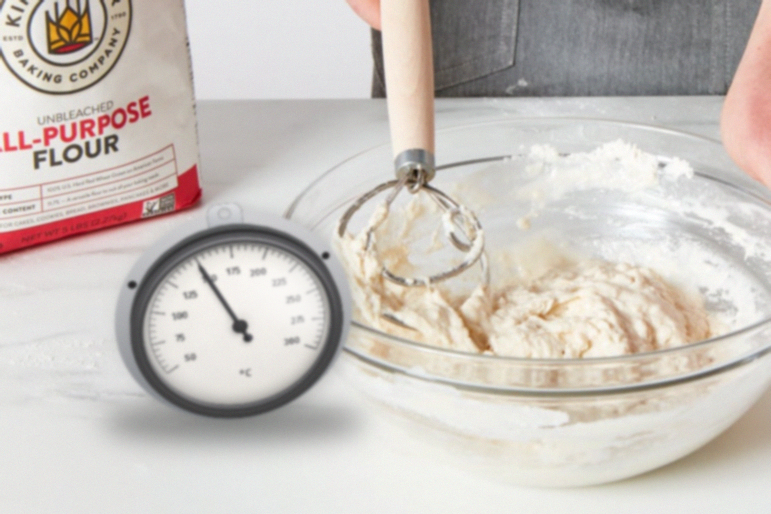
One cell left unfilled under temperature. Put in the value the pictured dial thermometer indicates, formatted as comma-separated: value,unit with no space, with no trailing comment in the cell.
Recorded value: 150,°C
